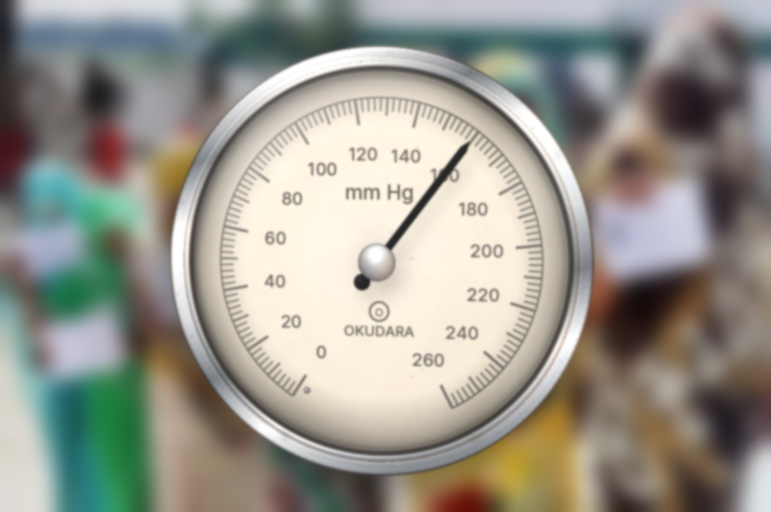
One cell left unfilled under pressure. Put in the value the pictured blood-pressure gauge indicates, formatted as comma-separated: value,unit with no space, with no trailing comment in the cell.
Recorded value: 160,mmHg
